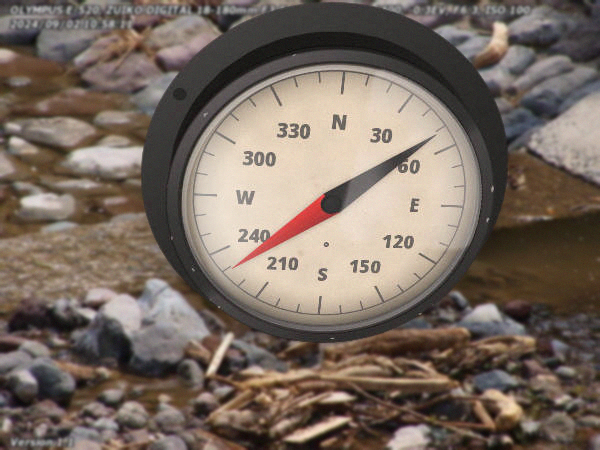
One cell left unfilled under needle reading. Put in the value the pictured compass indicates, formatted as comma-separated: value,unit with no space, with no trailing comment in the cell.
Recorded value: 230,°
